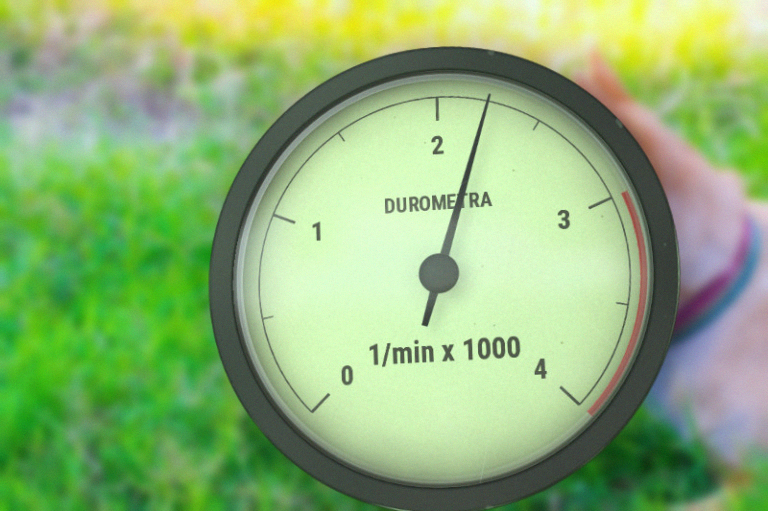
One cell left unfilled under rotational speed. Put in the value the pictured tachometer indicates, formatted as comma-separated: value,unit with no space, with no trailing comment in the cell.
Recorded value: 2250,rpm
